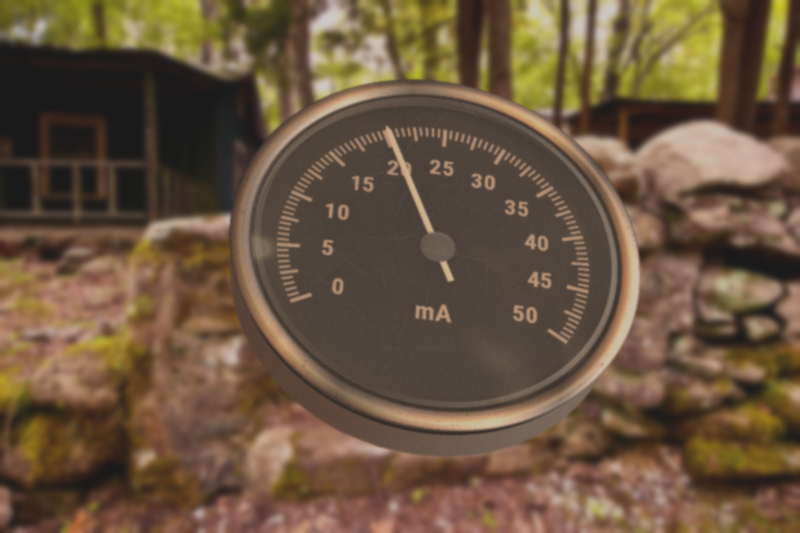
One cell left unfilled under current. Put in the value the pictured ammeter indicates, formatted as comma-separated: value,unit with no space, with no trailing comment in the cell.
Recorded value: 20,mA
